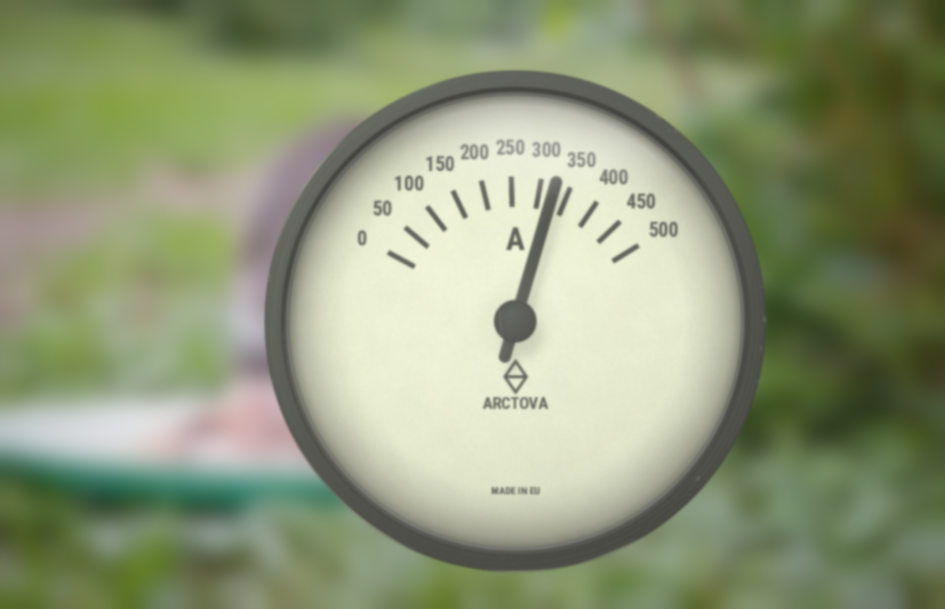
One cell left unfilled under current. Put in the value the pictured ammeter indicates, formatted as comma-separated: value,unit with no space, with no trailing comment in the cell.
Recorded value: 325,A
